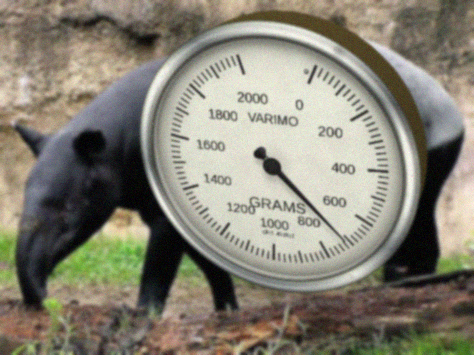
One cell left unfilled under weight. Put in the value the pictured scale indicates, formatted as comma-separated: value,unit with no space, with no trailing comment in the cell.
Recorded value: 700,g
